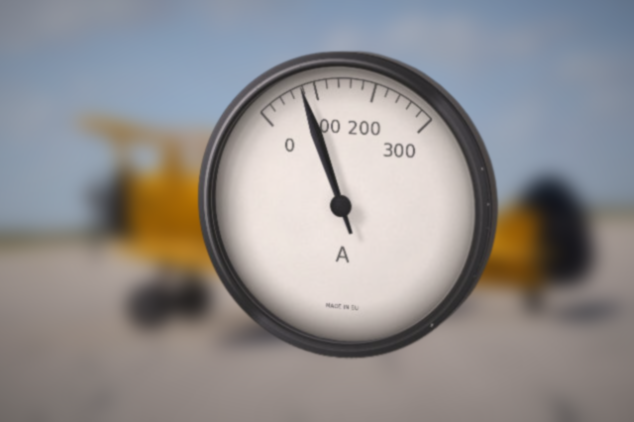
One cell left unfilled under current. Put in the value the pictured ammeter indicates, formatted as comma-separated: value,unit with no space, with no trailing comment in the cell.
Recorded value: 80,A
